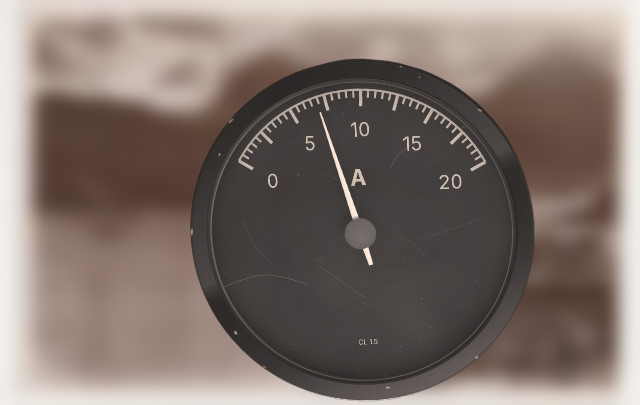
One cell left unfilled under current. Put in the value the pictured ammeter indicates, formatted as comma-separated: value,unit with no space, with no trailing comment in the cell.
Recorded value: 7,A
